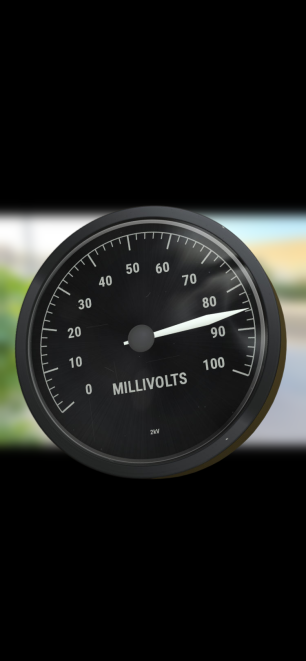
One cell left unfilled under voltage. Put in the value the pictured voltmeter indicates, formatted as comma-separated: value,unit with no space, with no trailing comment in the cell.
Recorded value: 86,mV
